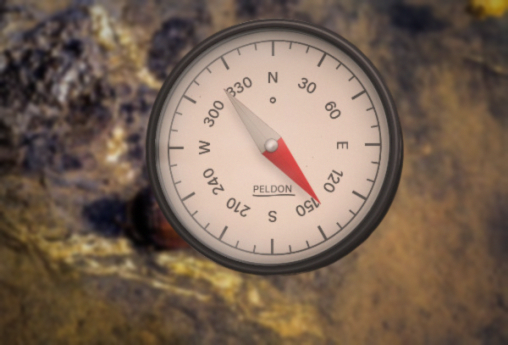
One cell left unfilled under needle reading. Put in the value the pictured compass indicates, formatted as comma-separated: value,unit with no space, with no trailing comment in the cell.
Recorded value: 140,°
